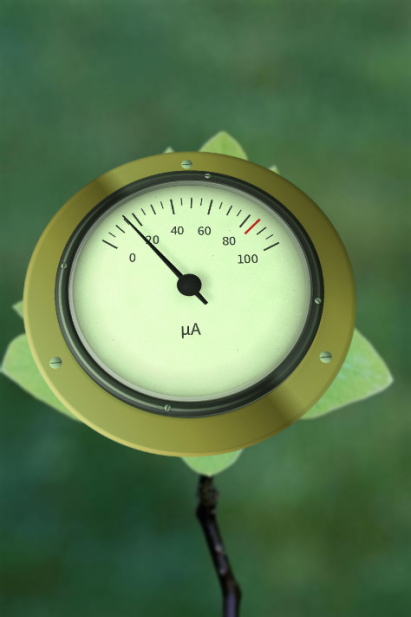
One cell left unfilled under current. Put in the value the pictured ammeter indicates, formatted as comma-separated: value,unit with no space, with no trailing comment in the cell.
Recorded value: 15,µA
